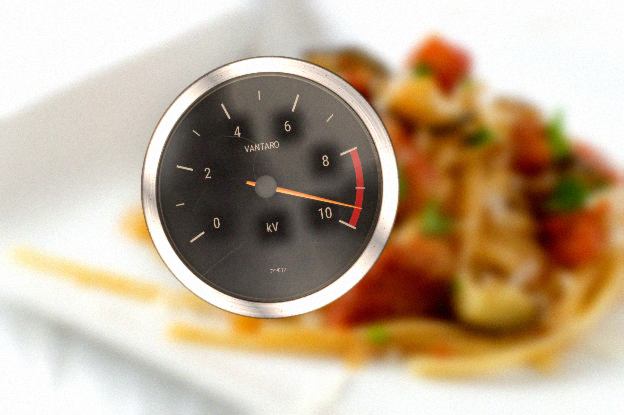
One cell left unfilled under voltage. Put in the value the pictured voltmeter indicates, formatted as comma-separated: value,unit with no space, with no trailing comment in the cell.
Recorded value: 9.5,kV
